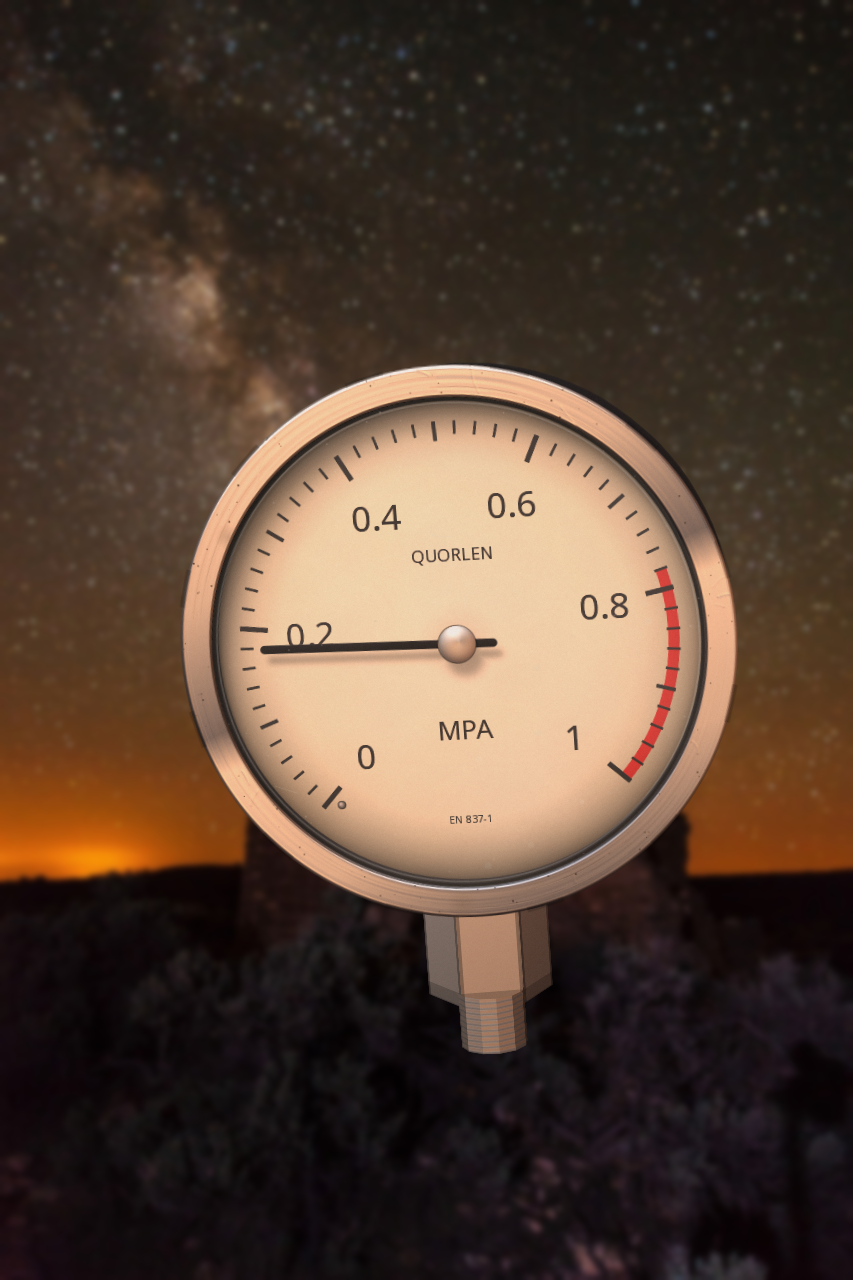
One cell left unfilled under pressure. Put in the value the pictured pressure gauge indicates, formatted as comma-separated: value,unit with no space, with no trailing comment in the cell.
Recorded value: 0.18,MPa
